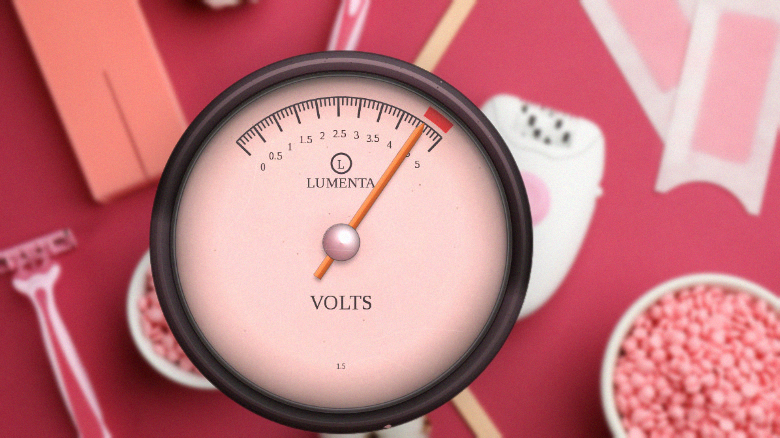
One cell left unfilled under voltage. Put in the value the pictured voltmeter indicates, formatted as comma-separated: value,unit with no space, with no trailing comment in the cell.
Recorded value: 4.5,V
